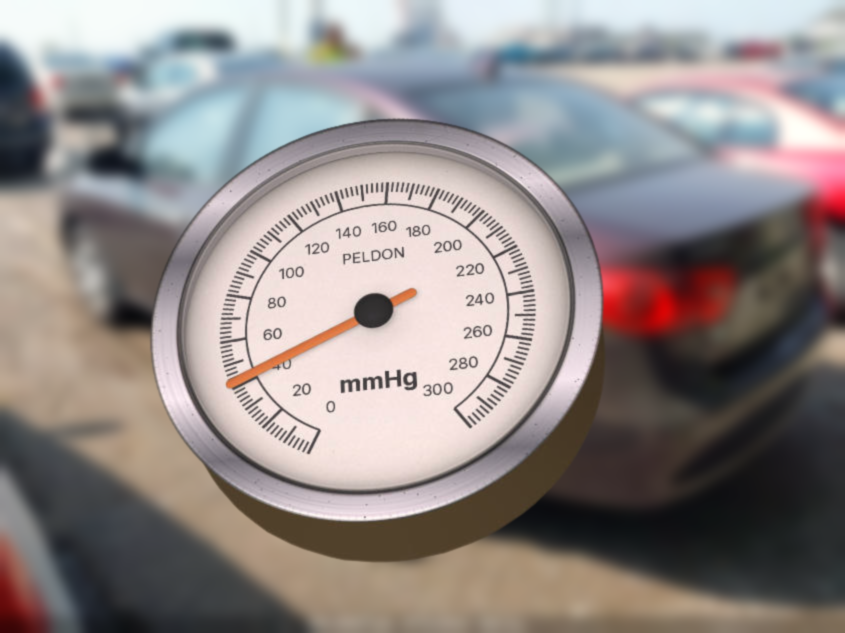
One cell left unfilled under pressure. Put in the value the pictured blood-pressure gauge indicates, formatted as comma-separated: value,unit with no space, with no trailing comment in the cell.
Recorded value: 40,mmHg
